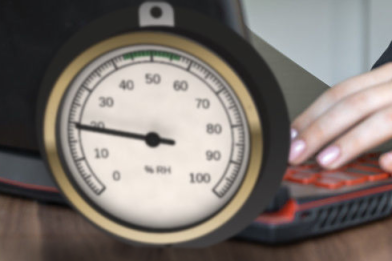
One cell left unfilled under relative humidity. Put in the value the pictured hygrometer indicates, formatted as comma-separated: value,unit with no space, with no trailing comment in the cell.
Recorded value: 20,%
